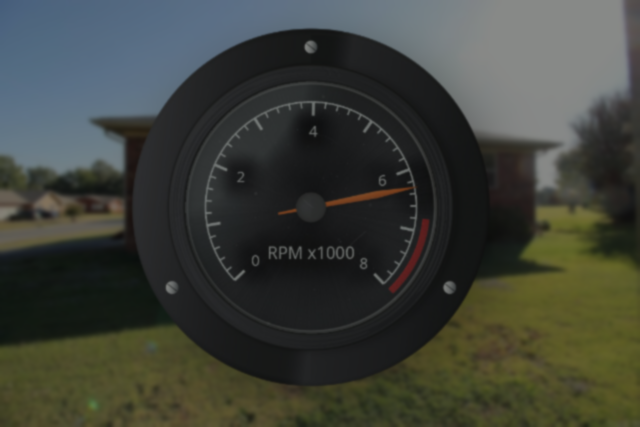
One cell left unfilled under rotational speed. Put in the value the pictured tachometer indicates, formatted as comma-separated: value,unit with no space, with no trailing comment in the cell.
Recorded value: 6300,rpm
